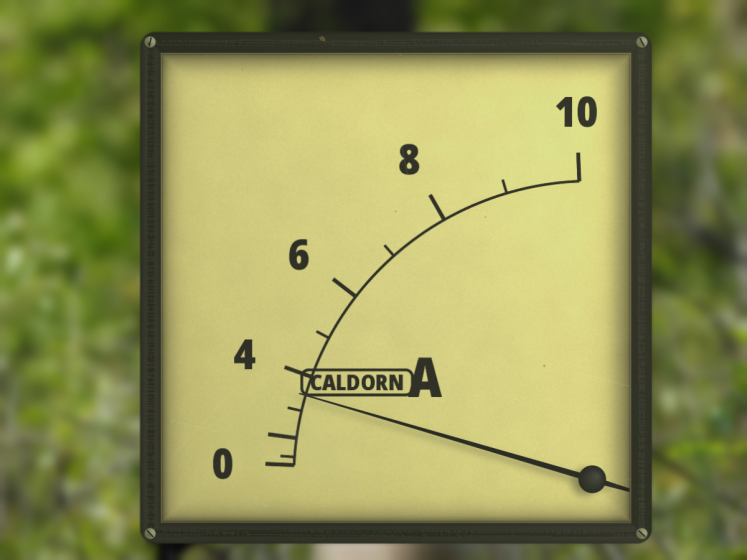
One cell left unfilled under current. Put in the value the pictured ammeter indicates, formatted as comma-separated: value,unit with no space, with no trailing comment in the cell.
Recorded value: 3.5,A
